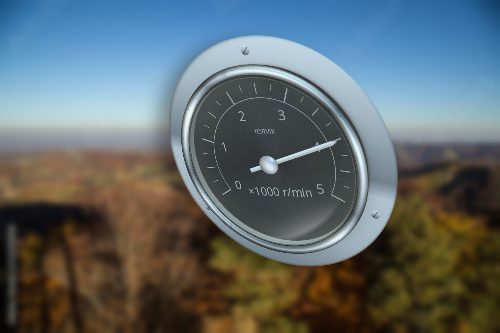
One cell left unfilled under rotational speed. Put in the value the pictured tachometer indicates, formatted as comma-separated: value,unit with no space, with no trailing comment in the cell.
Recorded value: 4000,rpm
